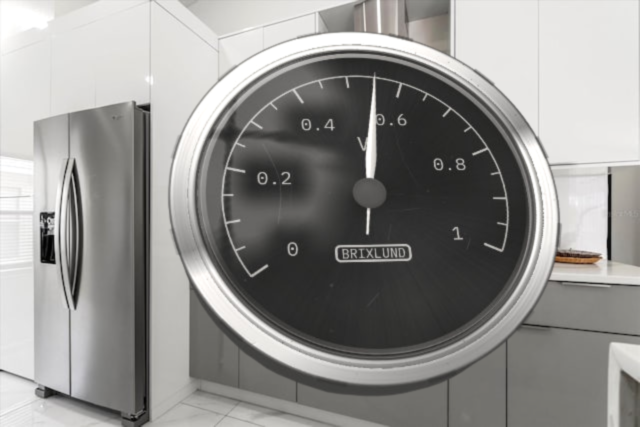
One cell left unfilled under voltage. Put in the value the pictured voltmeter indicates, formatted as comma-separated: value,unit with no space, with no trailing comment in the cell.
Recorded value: 0.55,V
